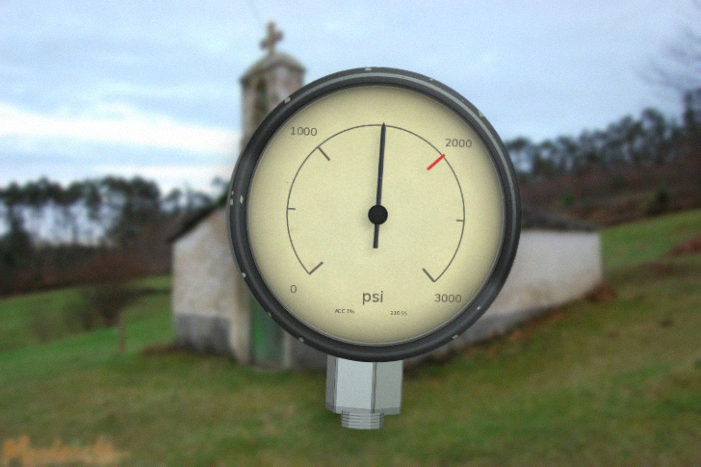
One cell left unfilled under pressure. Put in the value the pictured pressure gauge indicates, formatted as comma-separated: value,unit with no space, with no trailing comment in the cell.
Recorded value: 1500,psi
